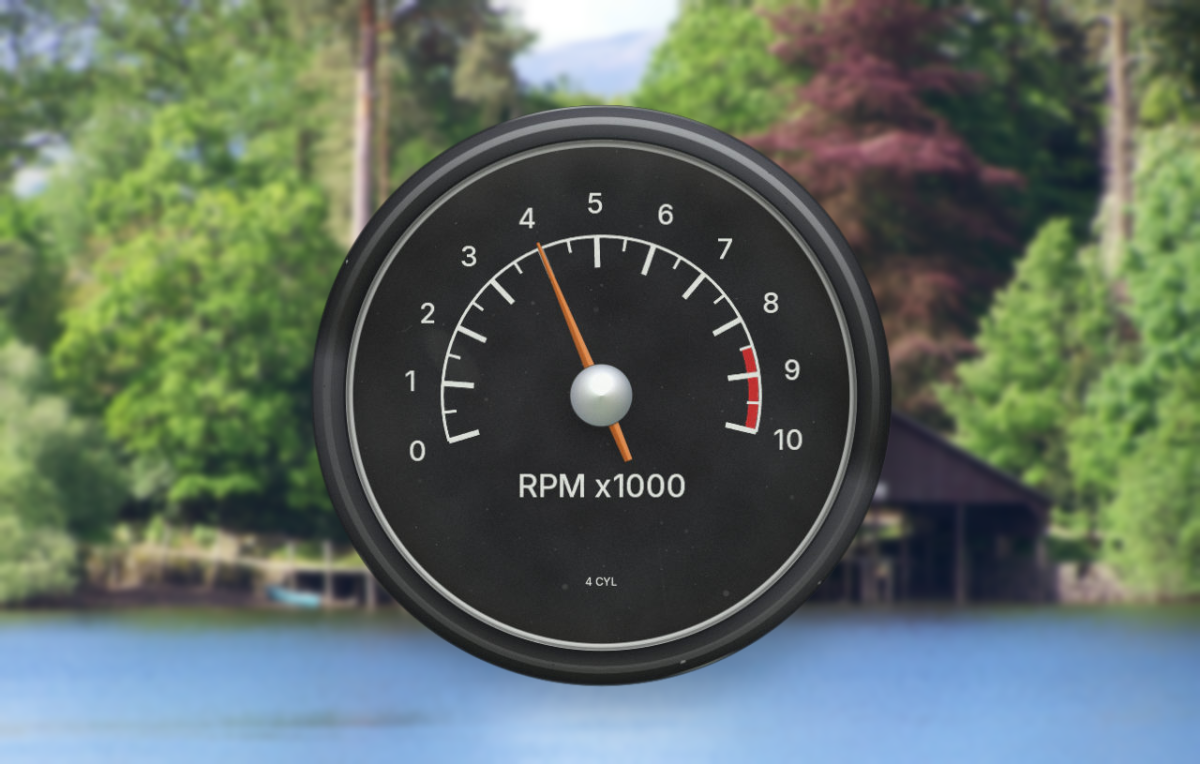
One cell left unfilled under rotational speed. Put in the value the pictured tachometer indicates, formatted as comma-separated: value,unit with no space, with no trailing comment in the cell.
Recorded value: 4000,rpm
